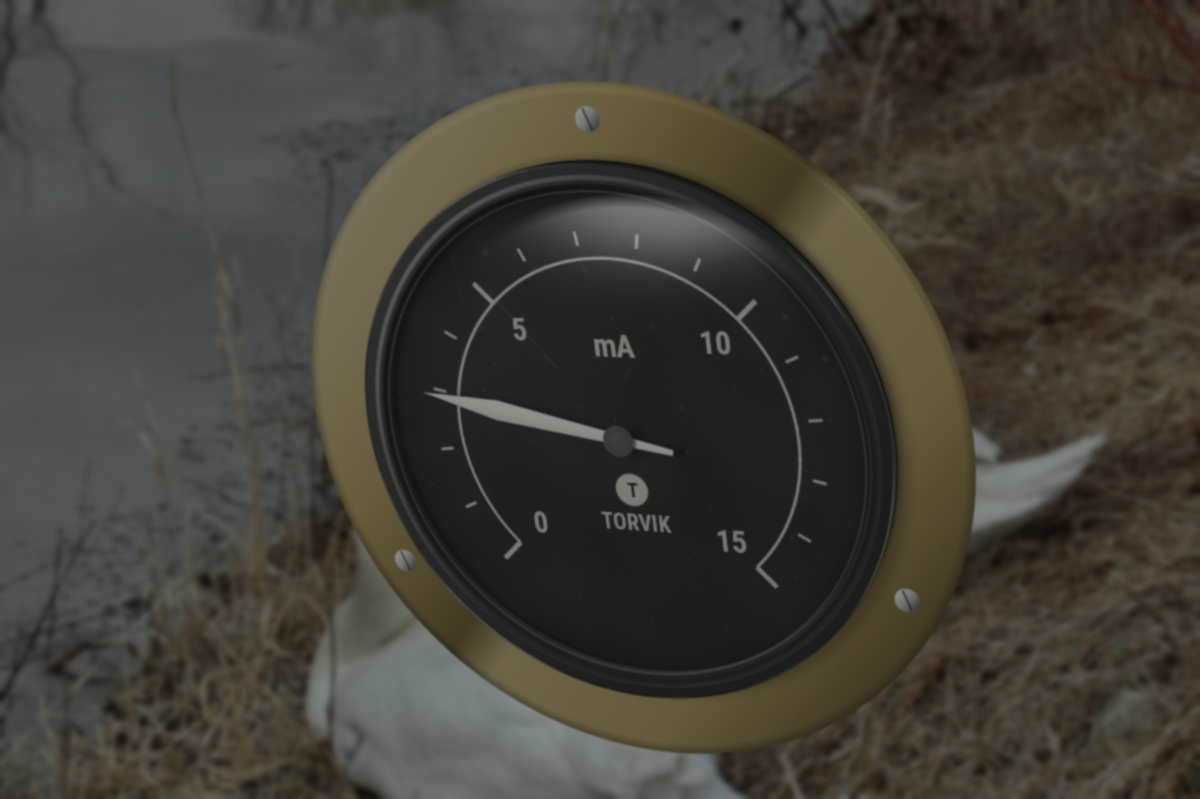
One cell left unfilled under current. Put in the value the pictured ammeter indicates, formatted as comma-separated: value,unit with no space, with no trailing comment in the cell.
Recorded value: 3,mA
